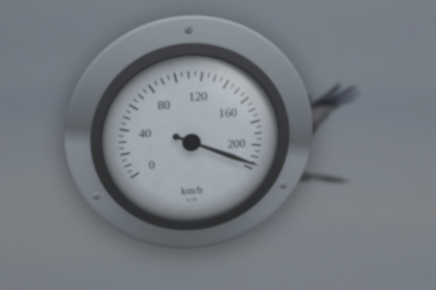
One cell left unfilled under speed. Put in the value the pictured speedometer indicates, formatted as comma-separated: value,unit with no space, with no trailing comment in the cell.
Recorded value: 215,km/h
